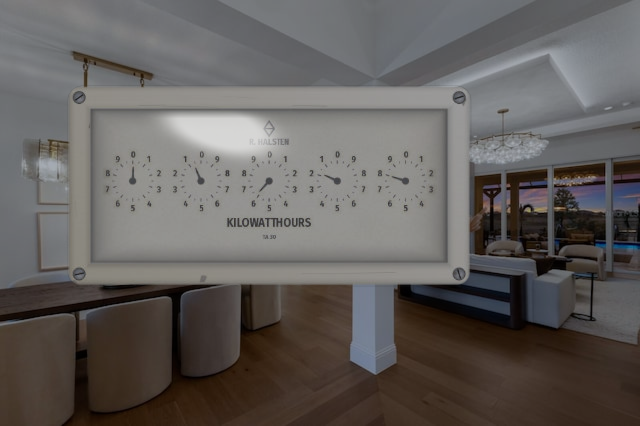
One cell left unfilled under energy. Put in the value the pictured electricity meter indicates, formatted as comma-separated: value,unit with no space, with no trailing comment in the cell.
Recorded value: 618,kWh
